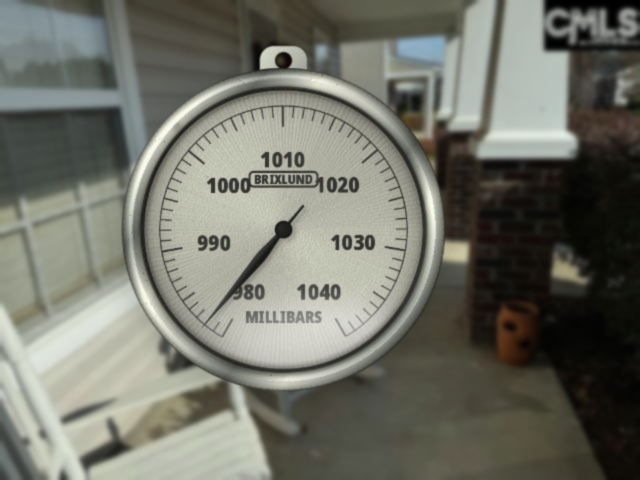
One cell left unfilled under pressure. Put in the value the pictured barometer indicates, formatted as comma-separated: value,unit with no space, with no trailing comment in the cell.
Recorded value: 982,mbar
